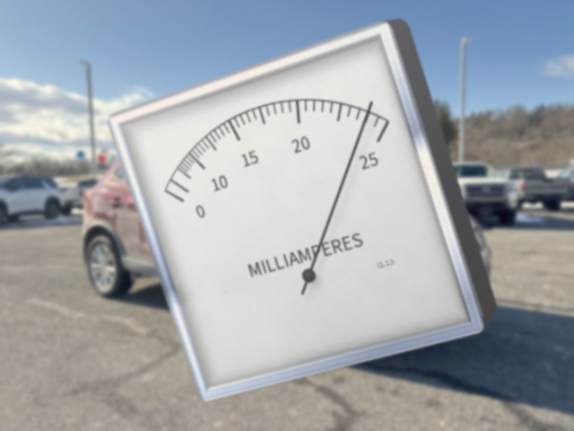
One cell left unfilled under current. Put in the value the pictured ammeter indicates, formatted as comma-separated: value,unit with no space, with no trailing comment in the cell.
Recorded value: 24,mA
